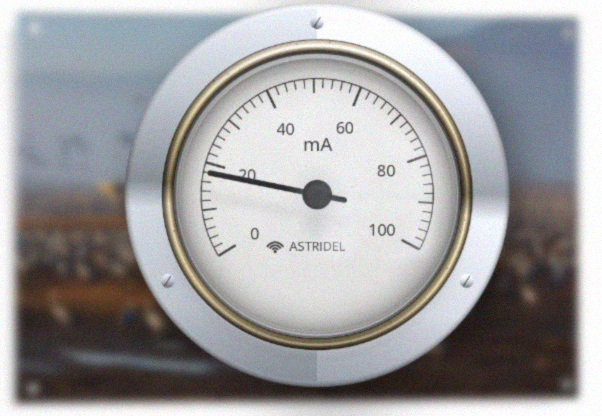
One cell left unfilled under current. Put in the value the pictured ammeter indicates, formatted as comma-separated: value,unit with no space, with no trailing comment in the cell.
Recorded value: 18,mA
